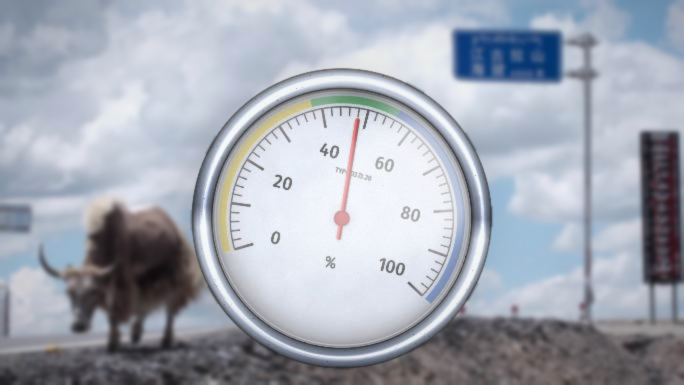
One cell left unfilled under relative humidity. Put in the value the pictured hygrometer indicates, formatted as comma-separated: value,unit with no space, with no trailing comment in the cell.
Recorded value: 48,%
